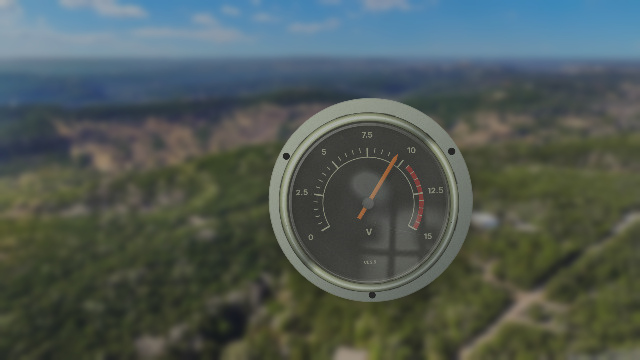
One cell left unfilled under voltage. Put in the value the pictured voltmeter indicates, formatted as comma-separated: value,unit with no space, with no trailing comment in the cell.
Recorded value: 9.5,V
